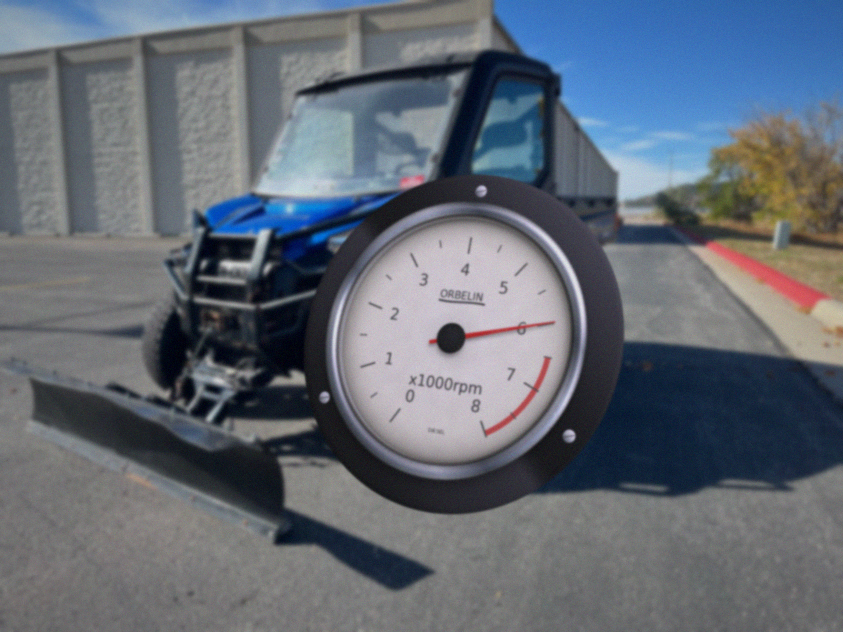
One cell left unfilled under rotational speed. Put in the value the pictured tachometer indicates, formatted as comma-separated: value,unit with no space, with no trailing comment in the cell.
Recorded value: 6000,rpm
